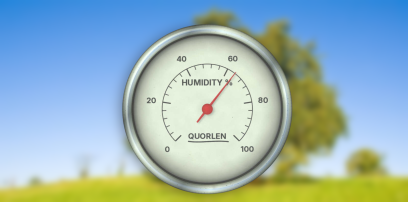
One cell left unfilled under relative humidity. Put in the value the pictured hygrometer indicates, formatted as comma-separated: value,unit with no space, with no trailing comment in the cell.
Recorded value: 64,%
